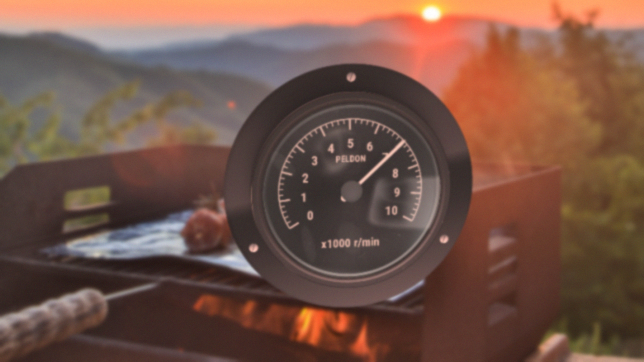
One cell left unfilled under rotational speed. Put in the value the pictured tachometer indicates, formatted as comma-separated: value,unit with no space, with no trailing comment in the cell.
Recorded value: 7000,rpm
